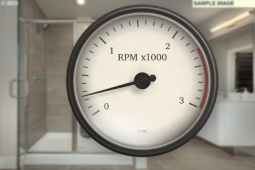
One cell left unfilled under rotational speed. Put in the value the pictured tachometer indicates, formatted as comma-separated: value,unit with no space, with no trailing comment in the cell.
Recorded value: 250,rpm
